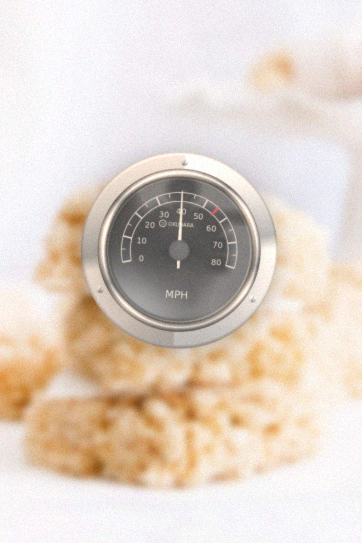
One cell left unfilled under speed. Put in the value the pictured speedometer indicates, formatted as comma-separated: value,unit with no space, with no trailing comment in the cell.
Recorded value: 40,mph
